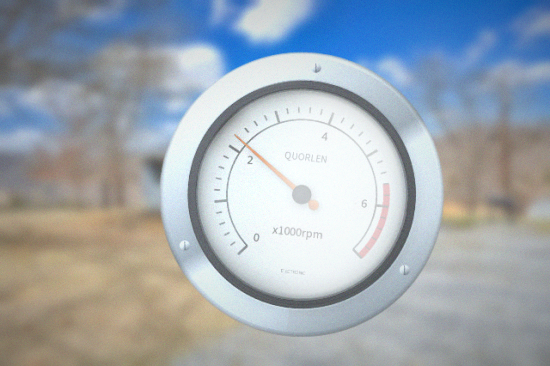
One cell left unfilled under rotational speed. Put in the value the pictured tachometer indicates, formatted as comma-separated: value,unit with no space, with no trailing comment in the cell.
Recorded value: 2200,rpm
